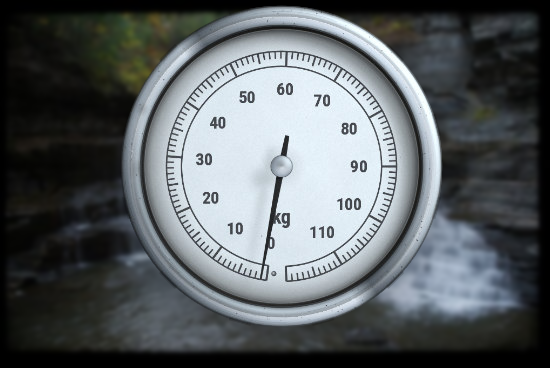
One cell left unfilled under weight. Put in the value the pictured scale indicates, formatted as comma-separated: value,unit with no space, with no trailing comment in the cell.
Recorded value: 1,kg
